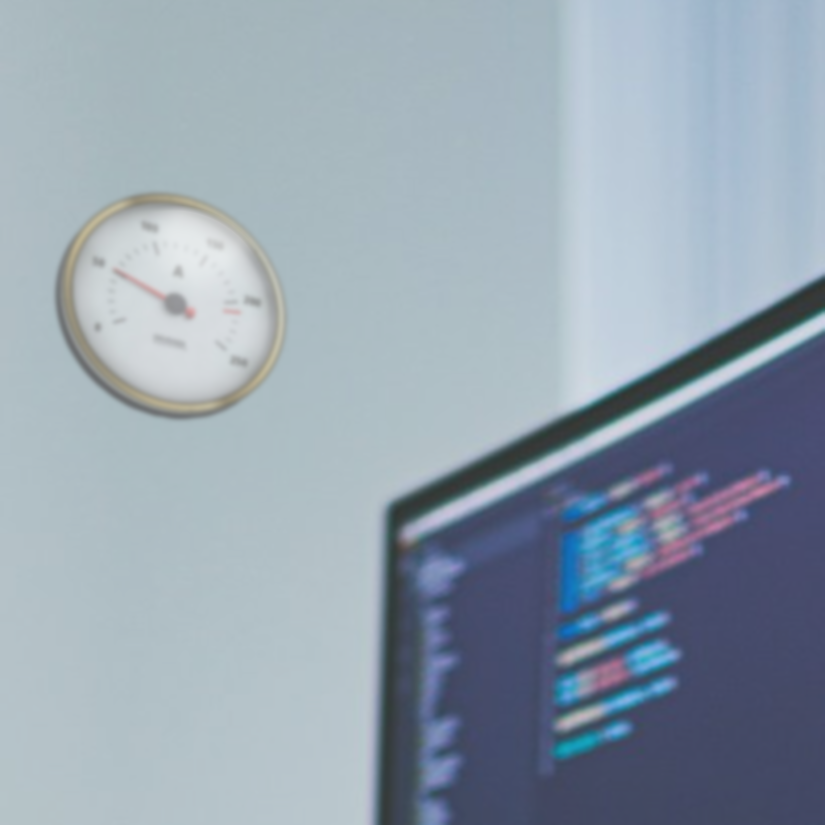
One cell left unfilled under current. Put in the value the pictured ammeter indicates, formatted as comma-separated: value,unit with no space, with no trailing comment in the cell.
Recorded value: 50,A
